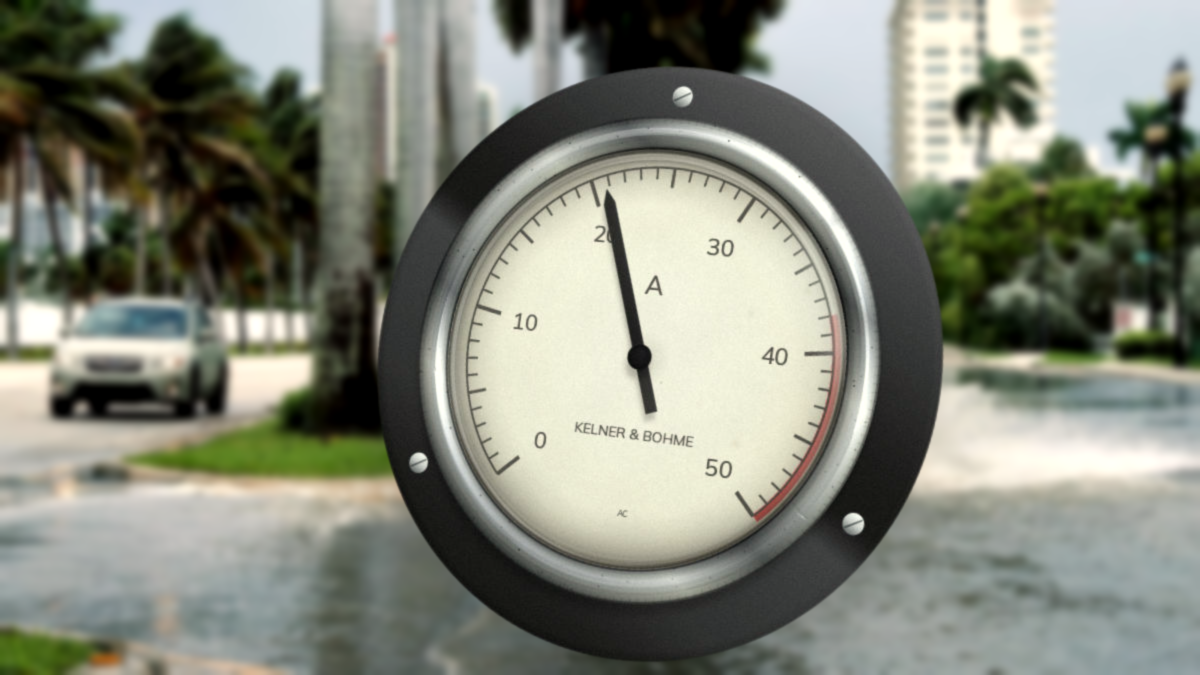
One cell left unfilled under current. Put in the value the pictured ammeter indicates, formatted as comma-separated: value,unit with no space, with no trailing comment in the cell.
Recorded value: 21,A
